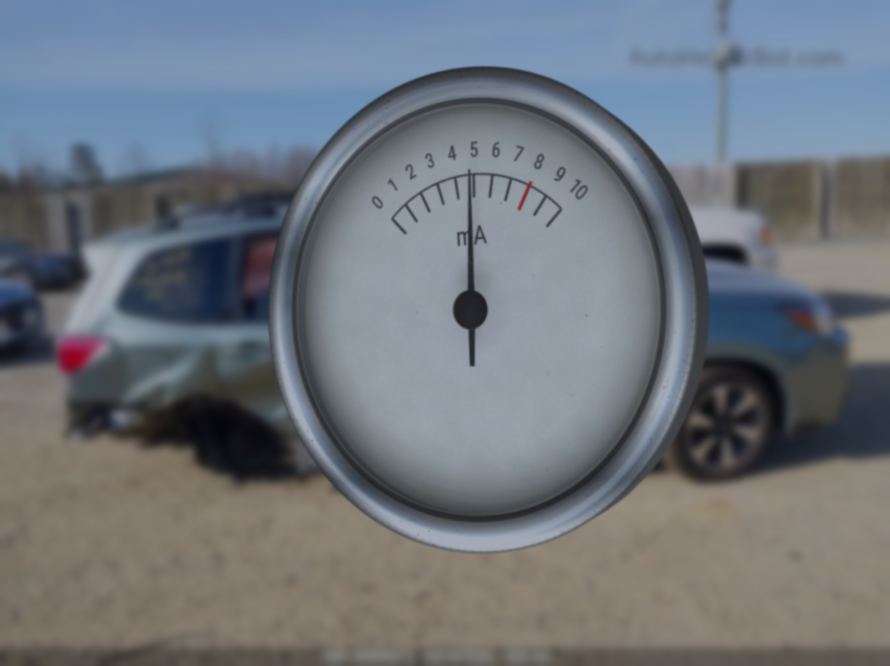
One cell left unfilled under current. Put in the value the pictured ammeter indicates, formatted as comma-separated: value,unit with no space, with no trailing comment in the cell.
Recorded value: 5,mA
